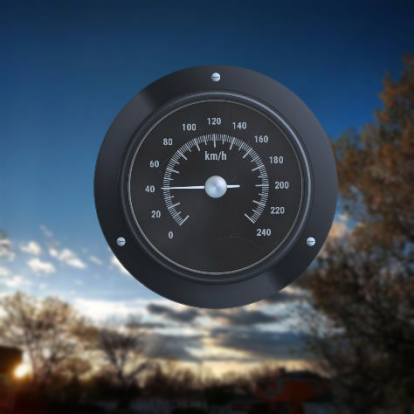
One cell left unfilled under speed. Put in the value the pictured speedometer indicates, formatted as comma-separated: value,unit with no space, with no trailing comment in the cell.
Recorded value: 40,km/h
